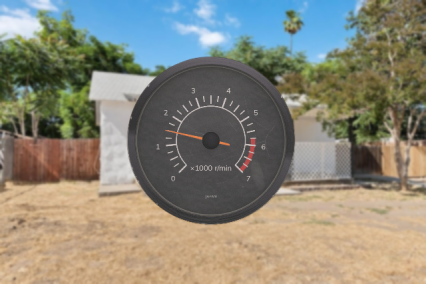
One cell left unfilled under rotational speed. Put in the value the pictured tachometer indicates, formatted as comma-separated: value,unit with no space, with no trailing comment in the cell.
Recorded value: 1500,rpm
